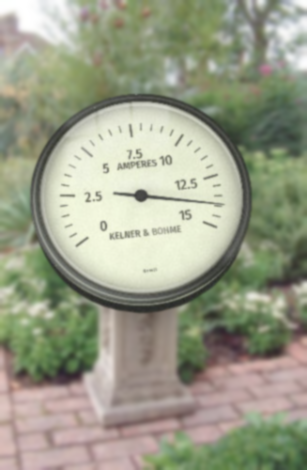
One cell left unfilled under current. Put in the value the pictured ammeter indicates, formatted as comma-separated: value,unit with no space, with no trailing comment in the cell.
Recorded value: 14,A
